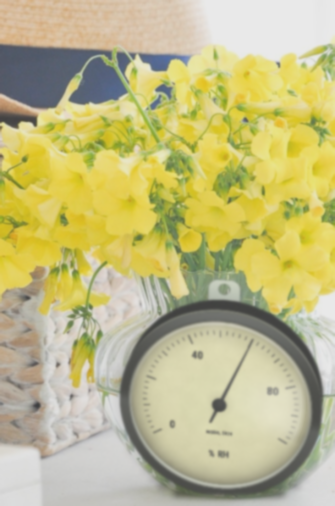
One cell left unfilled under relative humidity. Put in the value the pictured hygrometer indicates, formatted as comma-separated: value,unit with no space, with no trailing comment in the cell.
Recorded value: 60,%
